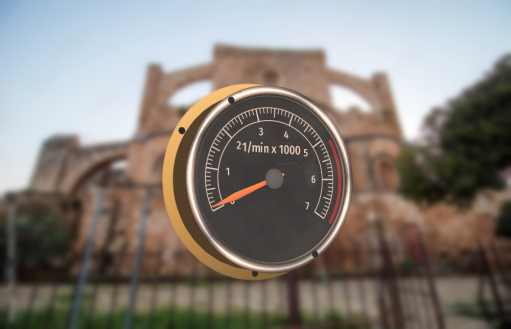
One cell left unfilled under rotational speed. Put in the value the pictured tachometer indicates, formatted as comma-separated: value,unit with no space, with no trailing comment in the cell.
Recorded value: 100,rpm
